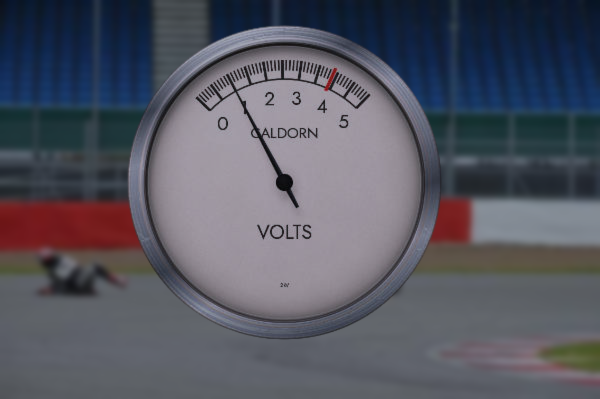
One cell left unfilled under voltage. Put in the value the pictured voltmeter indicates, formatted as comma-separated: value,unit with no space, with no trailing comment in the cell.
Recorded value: 1,V
